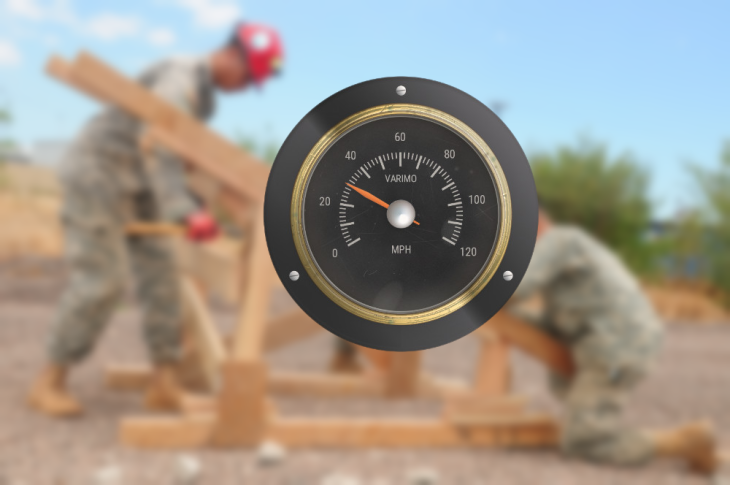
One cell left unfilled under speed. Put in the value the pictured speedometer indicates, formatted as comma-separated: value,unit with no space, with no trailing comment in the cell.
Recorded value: 30,mph
